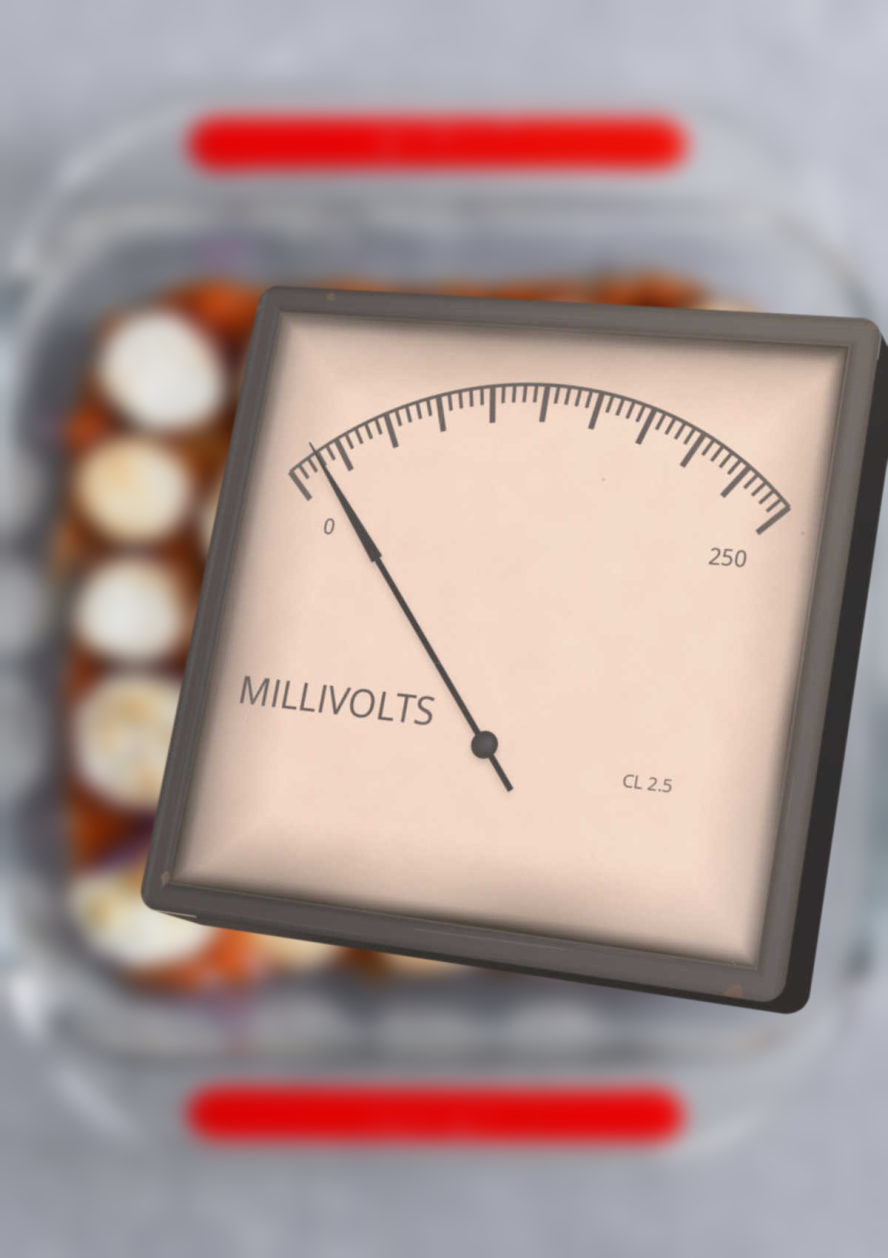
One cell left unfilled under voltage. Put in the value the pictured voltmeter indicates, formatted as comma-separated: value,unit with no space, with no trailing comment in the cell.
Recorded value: 15,mV
